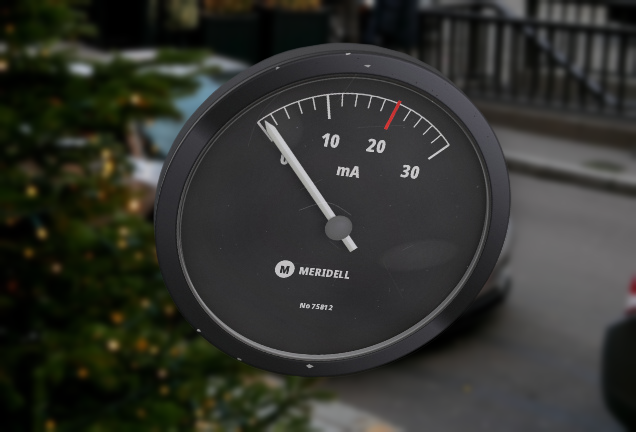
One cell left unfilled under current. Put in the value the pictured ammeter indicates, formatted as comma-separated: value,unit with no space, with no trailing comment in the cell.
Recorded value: 1,mA
